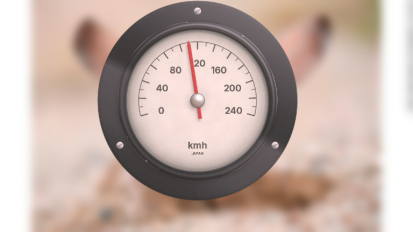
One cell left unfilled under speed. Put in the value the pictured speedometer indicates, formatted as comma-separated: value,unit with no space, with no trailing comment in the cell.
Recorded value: 110,km/h
